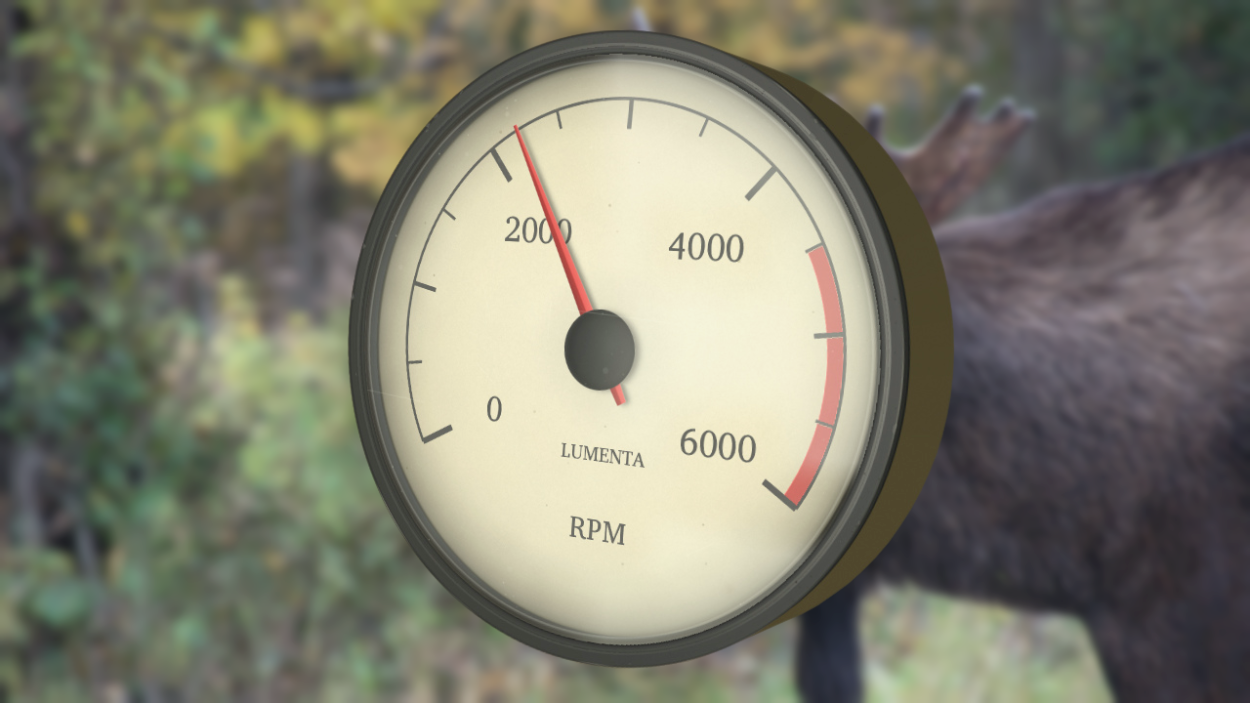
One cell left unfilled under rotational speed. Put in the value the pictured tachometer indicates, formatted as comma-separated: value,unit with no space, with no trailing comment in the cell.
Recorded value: 2250,rpm
